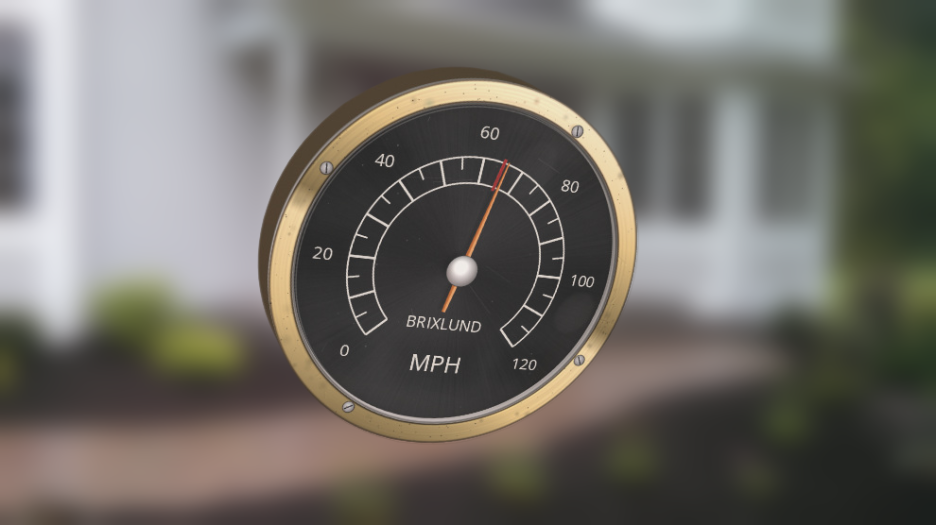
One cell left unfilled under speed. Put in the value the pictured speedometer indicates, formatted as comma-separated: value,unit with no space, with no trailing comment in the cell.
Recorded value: 65,mph
